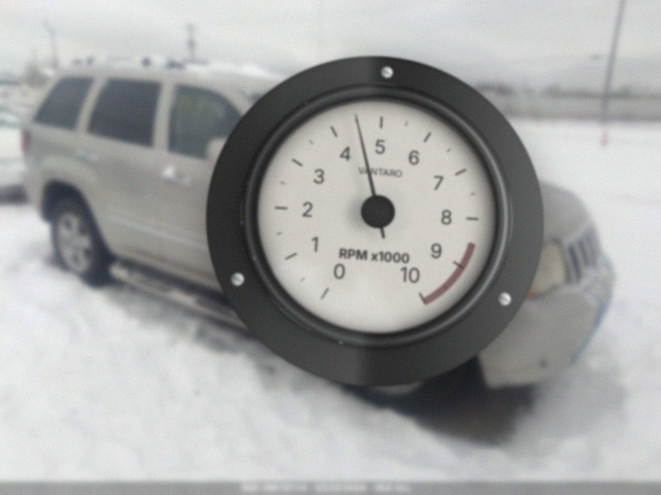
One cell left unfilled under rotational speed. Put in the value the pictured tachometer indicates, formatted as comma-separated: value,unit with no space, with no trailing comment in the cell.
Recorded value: 4500,rpm
